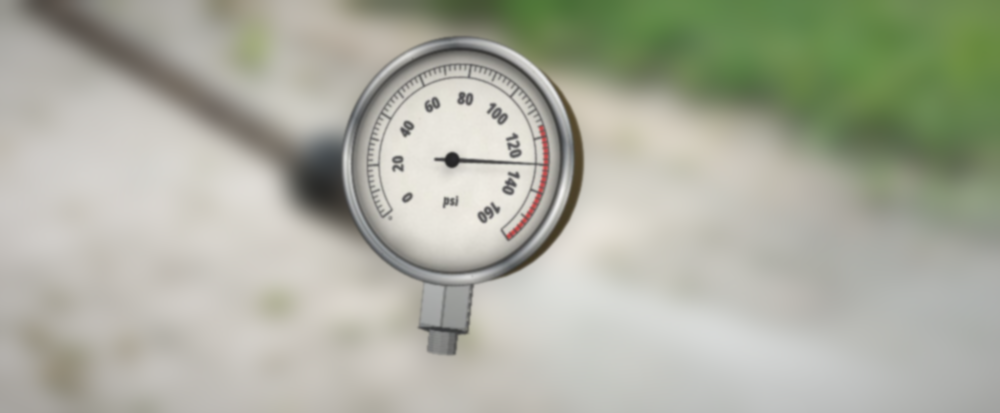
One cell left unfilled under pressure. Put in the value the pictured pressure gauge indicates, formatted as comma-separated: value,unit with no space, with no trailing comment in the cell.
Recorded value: 130,psi
